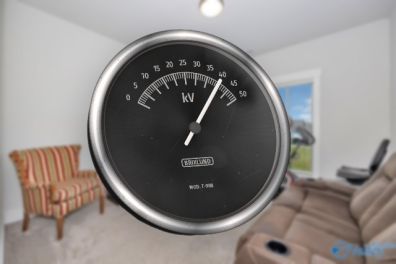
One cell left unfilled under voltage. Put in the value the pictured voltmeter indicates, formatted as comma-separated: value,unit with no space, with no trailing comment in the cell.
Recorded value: 40,kV
